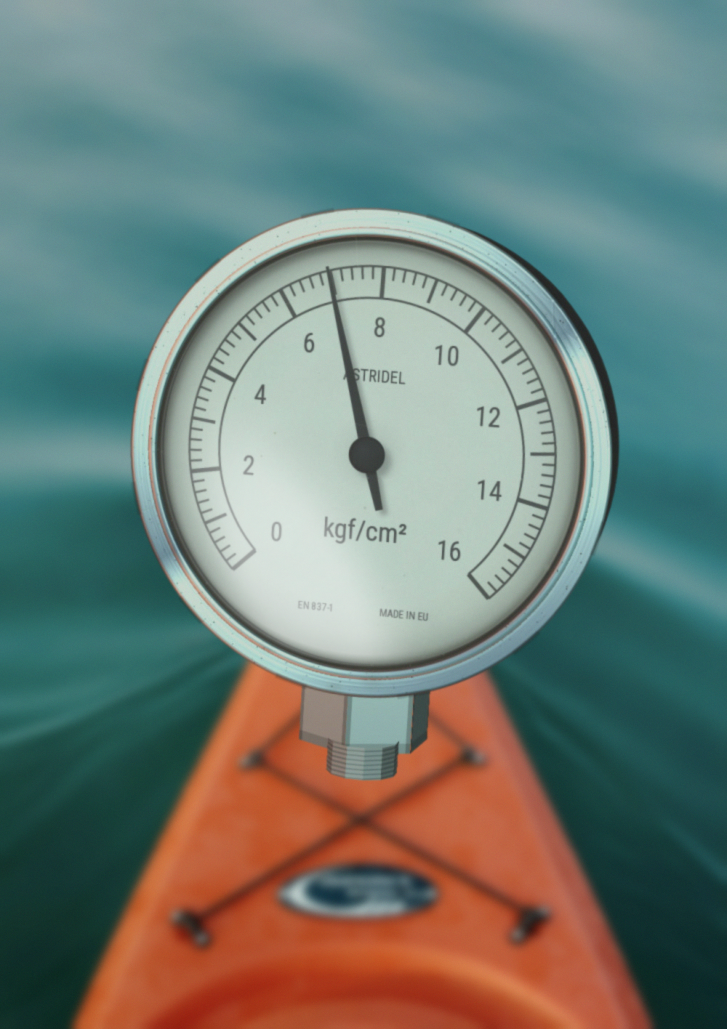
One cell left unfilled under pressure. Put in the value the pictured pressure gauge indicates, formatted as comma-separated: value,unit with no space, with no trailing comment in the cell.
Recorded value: 7,kg/cm²
